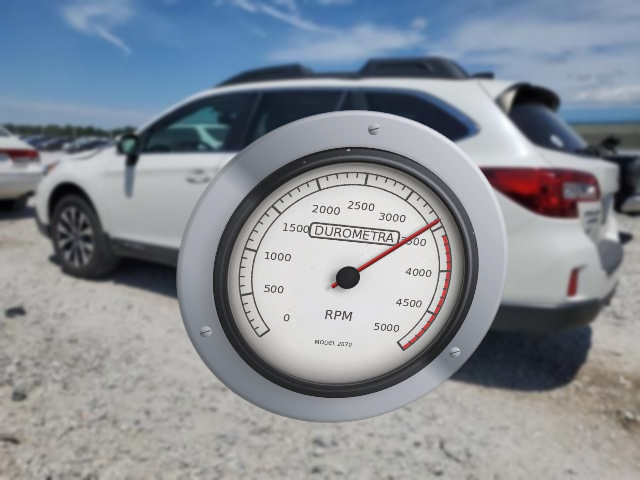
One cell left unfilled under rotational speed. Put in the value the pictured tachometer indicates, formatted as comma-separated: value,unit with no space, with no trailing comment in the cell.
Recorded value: 3400,rpm
